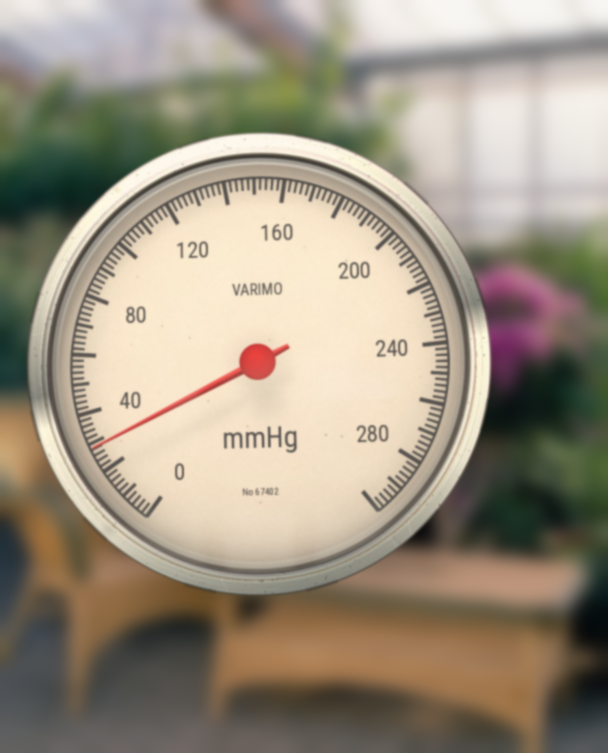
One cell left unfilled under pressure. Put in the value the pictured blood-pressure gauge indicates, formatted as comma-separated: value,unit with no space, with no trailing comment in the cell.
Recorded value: 28,mmHg
